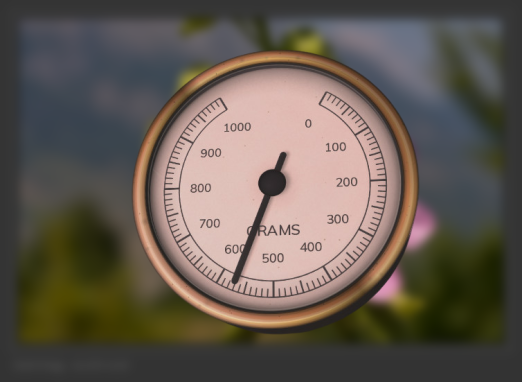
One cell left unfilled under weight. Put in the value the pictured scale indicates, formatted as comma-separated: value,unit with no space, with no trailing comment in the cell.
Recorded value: 570,g
